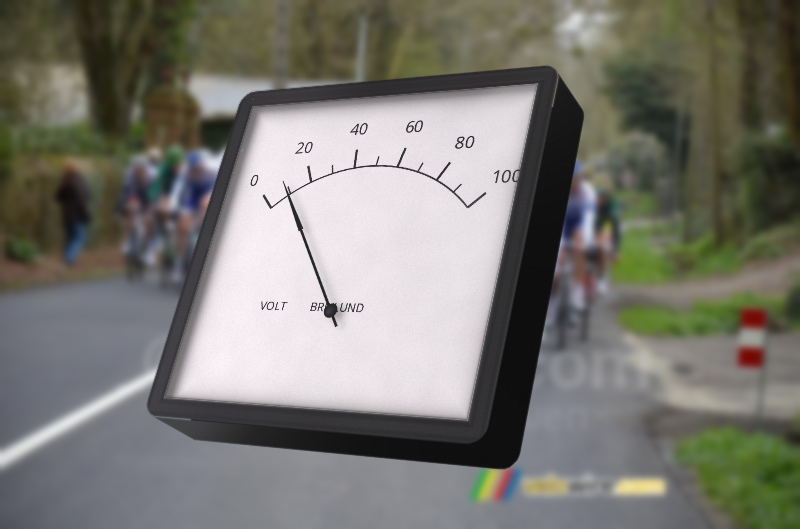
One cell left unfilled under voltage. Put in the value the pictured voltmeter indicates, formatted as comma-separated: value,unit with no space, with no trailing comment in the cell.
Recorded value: 10,V
